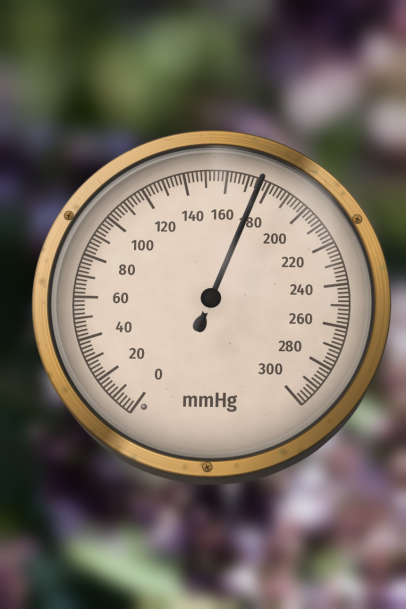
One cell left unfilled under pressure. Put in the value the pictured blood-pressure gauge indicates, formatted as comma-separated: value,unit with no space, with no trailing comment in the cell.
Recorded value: 176,mmHg
